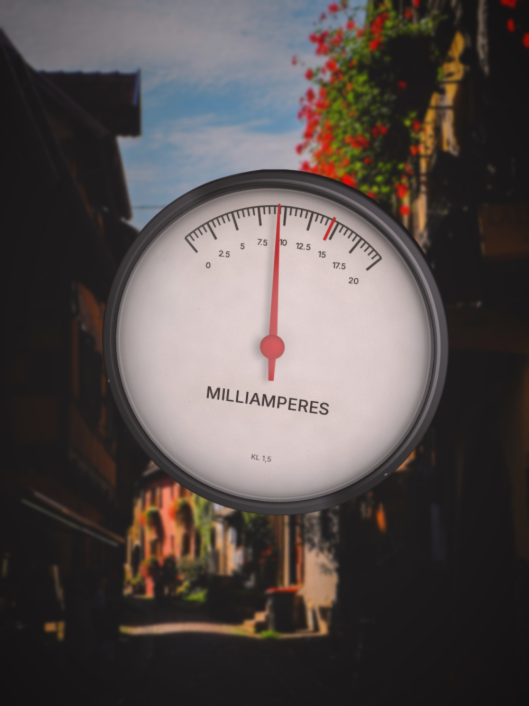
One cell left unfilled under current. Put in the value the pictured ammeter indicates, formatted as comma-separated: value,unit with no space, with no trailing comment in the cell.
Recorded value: 9.5,mA
